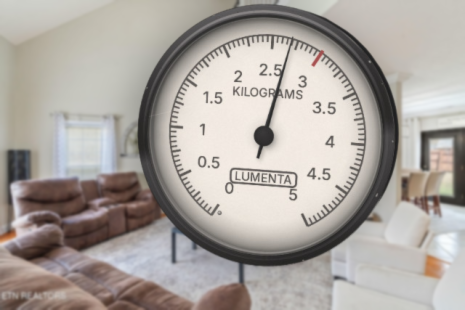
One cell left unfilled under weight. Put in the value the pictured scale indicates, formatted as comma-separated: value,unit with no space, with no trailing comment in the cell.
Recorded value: 2.7,kg
